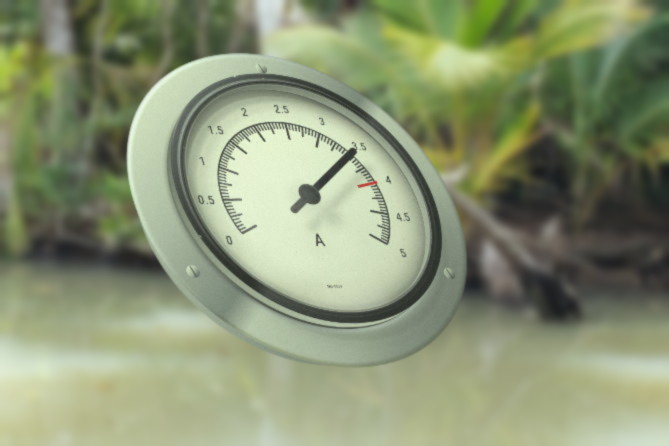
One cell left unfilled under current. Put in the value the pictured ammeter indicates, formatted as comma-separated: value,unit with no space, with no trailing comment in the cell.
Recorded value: 3.5,A
